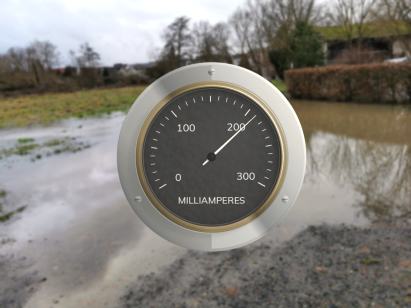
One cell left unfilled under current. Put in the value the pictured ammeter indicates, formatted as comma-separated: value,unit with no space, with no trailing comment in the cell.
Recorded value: 210,mA
